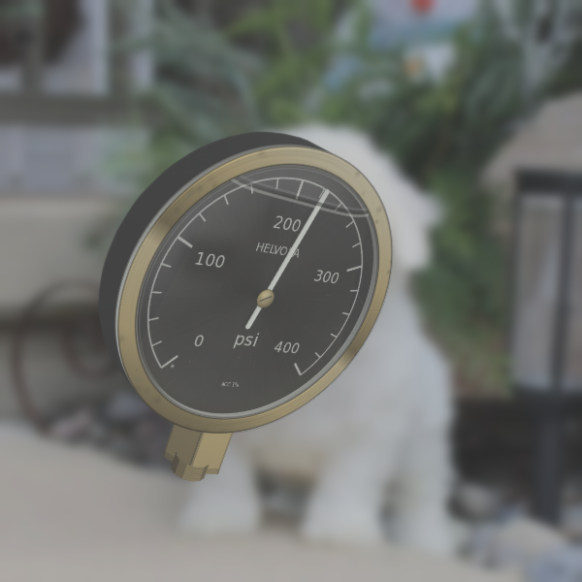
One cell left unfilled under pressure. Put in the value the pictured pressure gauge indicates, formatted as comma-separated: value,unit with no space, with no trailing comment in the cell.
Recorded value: 220,psi
